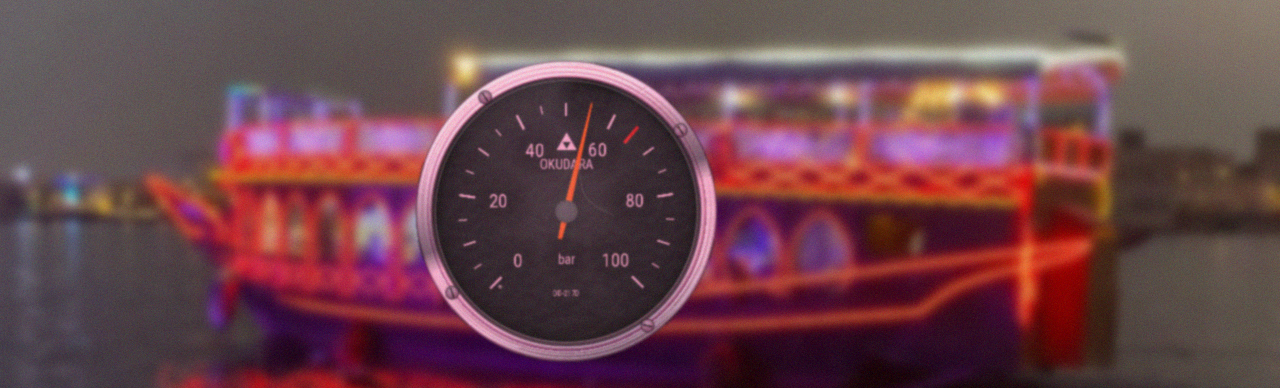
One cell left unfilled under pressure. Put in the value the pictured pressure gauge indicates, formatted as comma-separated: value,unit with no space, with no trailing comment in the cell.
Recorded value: 55,bar
